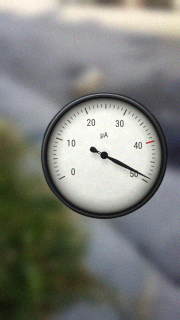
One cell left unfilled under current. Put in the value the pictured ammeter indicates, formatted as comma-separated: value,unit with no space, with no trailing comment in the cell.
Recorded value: 49,µA
